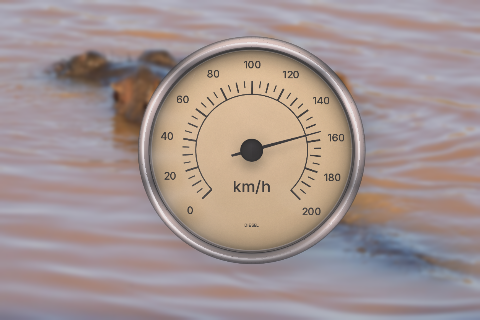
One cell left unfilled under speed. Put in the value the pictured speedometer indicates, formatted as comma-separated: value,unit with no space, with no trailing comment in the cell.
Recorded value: 155,km/h
